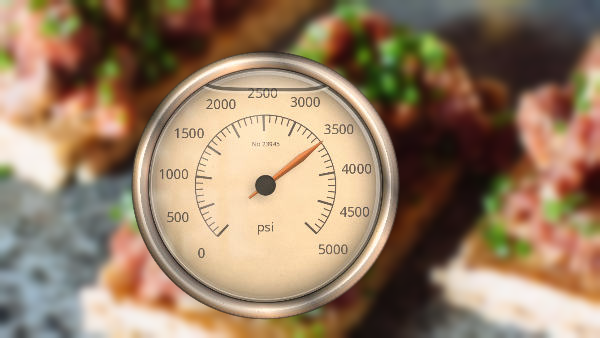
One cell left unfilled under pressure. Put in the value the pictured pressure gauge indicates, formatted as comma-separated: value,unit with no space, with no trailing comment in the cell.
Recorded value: 3500,psi
